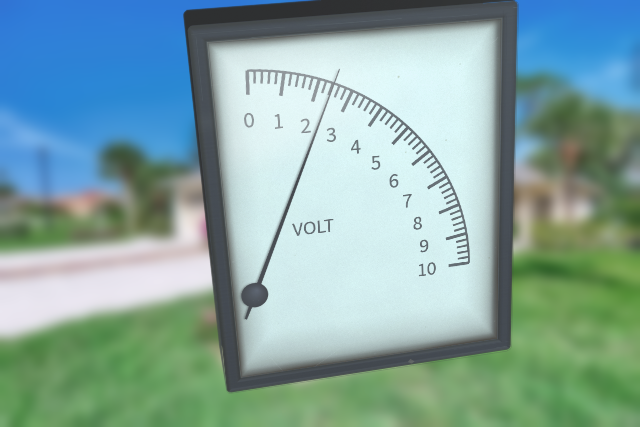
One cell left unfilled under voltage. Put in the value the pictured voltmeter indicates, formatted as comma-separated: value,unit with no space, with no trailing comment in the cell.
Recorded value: 2.4,V
